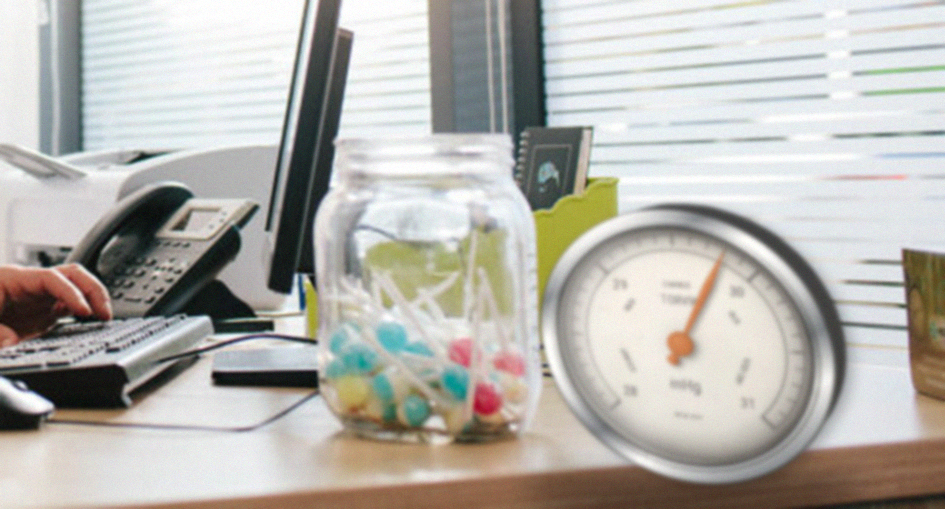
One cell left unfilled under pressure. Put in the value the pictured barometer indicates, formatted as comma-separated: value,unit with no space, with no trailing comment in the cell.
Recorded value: 29.8,inHg
